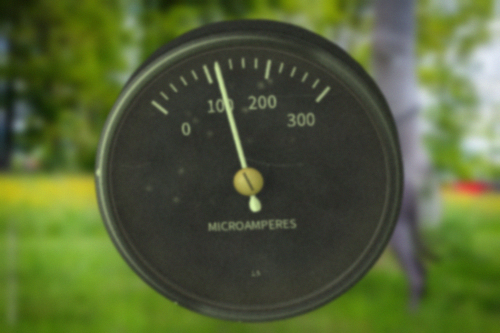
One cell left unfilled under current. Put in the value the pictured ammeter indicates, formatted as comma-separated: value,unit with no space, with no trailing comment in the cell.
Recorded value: 120,µA
